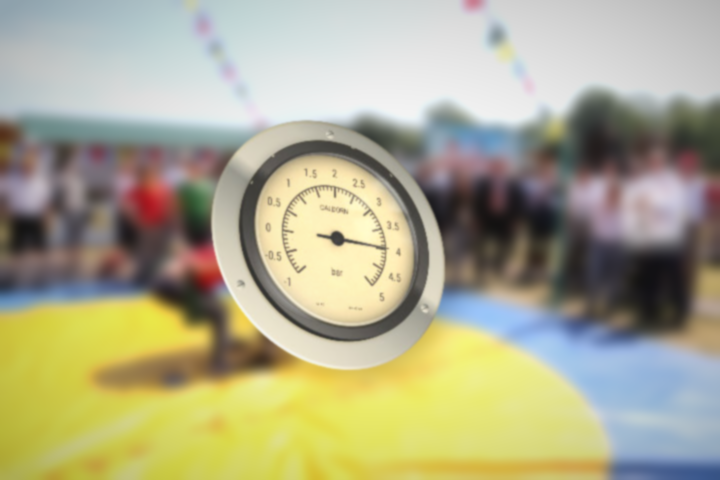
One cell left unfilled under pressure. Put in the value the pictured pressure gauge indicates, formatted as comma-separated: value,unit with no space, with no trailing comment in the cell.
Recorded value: 4,bar
